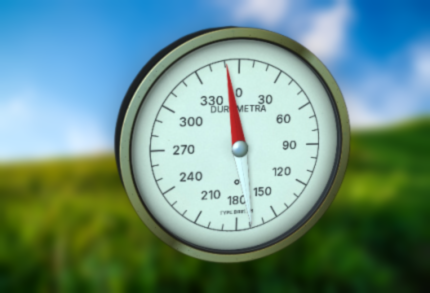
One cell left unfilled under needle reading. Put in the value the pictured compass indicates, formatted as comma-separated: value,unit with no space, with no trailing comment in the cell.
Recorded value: 350,°
